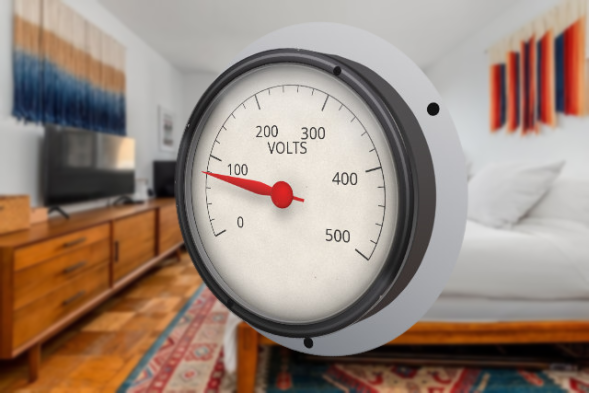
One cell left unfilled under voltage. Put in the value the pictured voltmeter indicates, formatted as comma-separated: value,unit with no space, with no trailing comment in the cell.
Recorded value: 80,V
